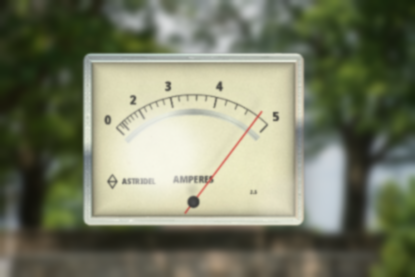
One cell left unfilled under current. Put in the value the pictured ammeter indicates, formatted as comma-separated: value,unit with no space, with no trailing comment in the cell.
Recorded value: 4.8,A
